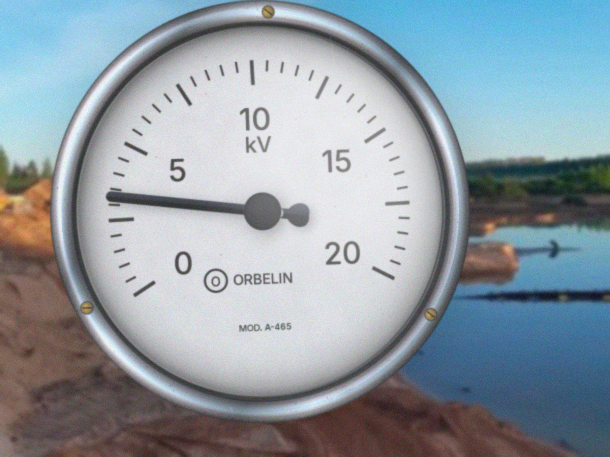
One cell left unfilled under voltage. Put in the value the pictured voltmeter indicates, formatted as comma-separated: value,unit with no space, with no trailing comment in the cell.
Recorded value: 3.25,kV
